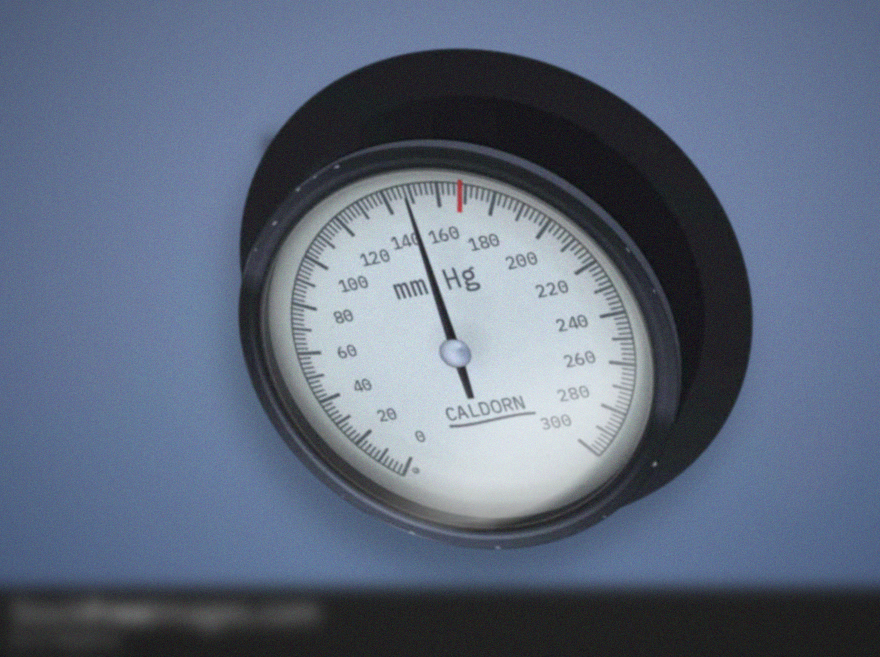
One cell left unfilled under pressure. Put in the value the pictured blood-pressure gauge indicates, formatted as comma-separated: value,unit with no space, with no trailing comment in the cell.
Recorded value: 150,mmHg
